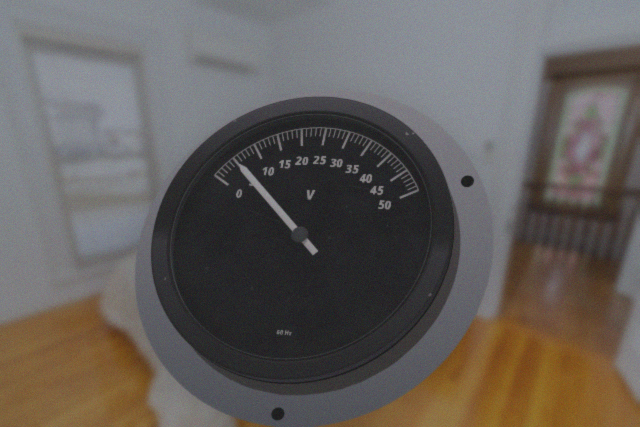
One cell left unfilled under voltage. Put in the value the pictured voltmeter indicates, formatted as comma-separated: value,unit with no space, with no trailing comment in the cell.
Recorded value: 5,V
